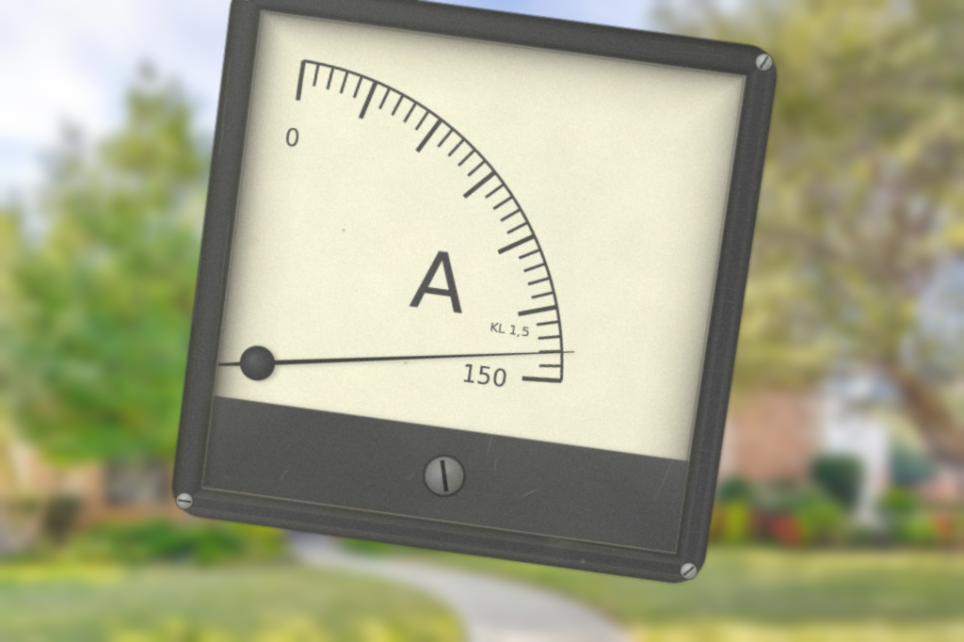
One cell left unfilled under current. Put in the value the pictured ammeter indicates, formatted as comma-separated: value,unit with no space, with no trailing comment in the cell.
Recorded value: 140,A
